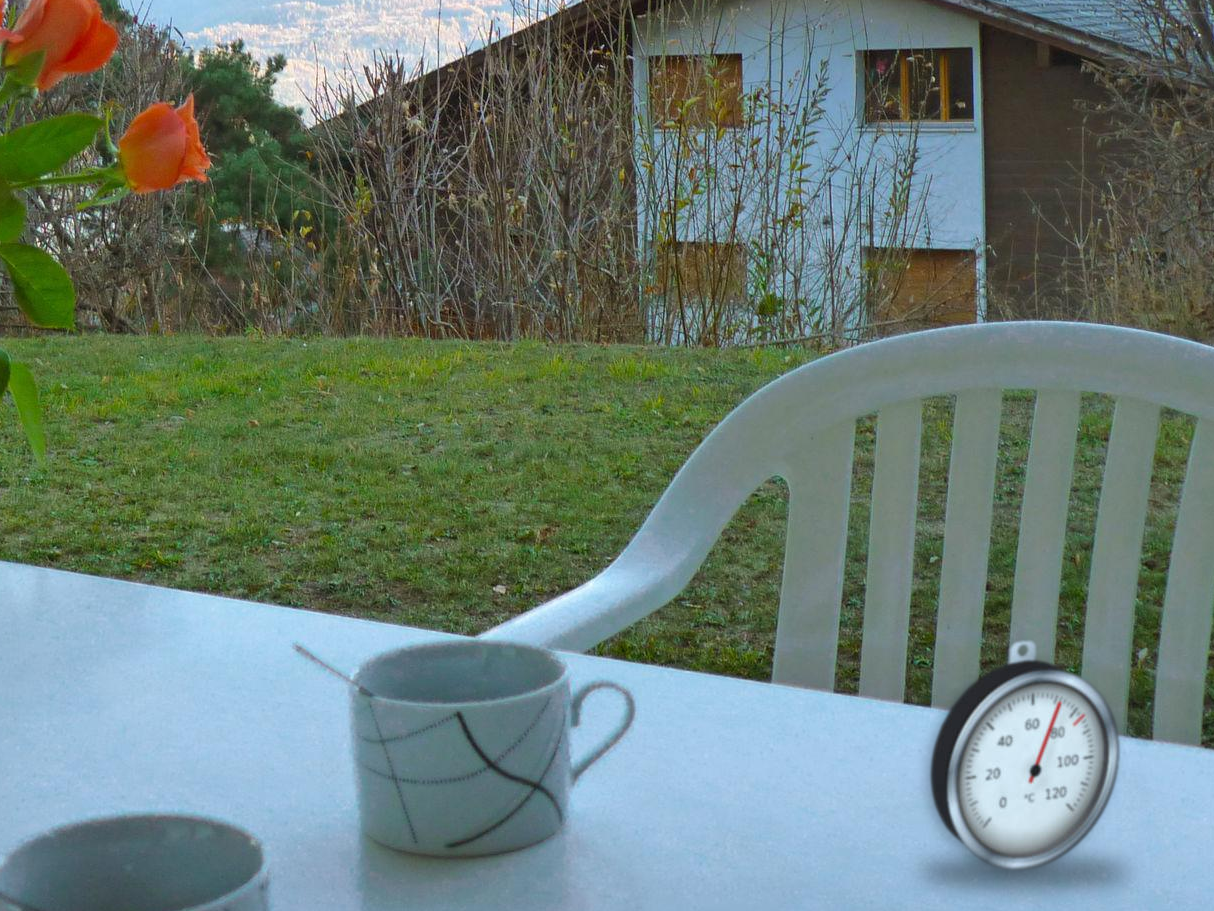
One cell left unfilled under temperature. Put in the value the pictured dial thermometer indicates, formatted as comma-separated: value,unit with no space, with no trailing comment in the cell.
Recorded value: 70,°C
